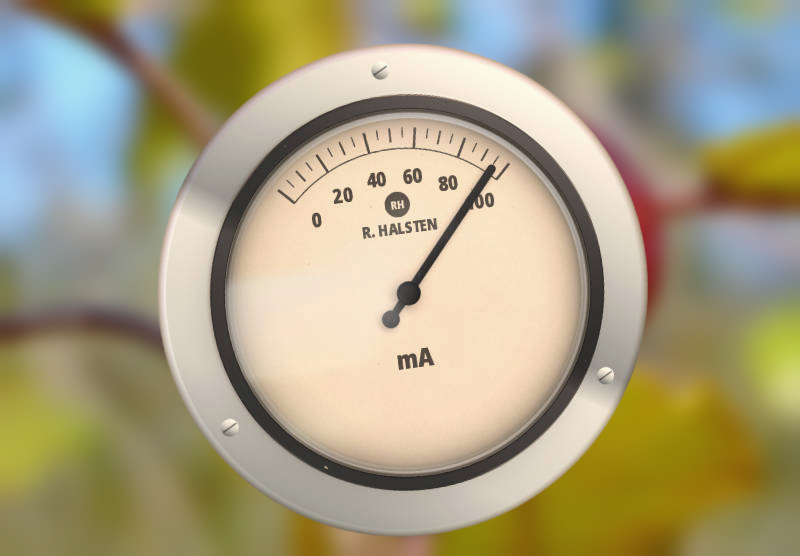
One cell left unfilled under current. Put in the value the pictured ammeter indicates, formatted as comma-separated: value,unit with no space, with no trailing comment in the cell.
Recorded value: 95,mA
